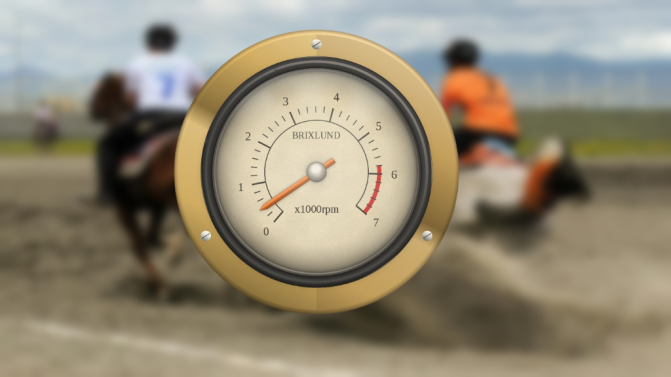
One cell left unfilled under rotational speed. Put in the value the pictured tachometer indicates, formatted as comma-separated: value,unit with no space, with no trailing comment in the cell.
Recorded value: 400,rpm
